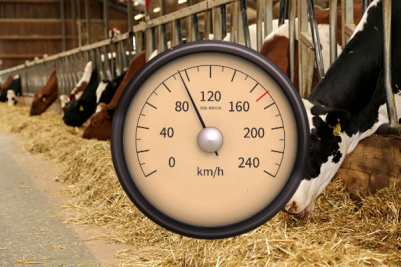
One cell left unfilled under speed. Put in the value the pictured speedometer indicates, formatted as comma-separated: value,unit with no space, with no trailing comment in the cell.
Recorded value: 95,km/h
